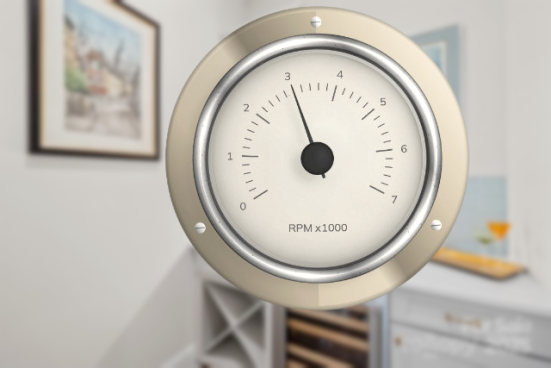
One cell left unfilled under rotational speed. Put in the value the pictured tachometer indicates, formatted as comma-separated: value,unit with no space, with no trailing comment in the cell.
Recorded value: 3000,rpm
